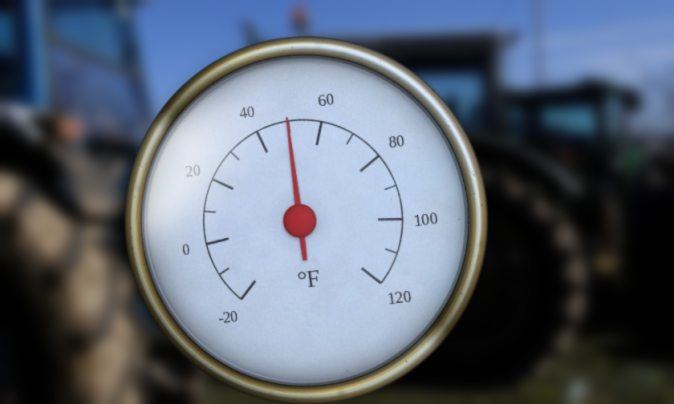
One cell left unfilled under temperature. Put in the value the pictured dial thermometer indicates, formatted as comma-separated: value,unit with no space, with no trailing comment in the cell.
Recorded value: 50,°F
